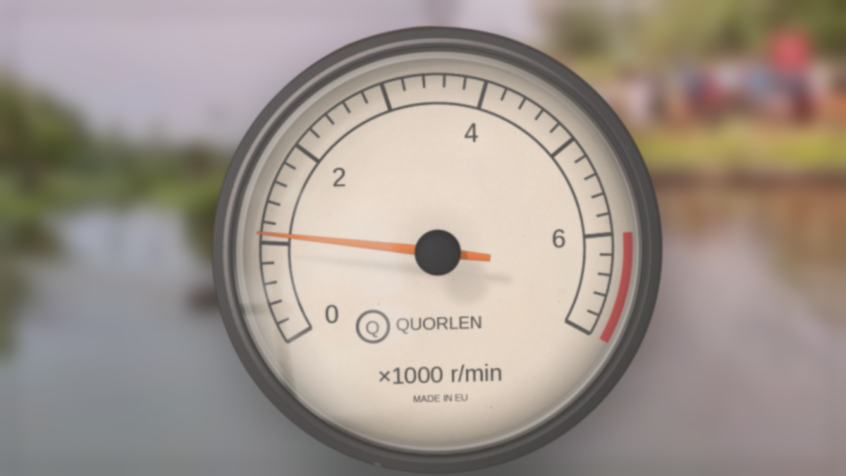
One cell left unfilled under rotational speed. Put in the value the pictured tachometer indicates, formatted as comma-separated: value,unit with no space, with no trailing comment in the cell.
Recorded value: 1100,rpm
